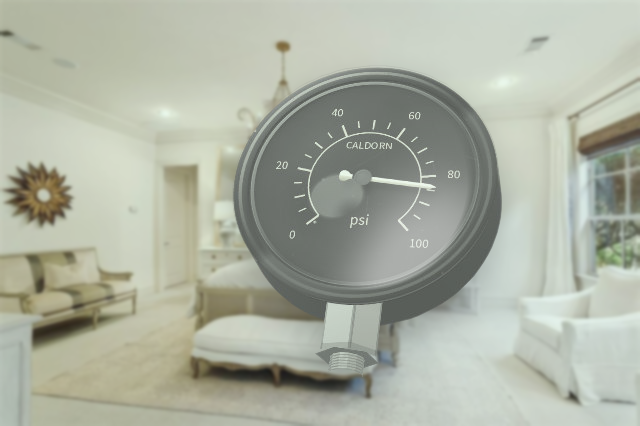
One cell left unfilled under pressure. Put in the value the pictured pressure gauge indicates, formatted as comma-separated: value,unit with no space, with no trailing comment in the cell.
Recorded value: 85,psi
